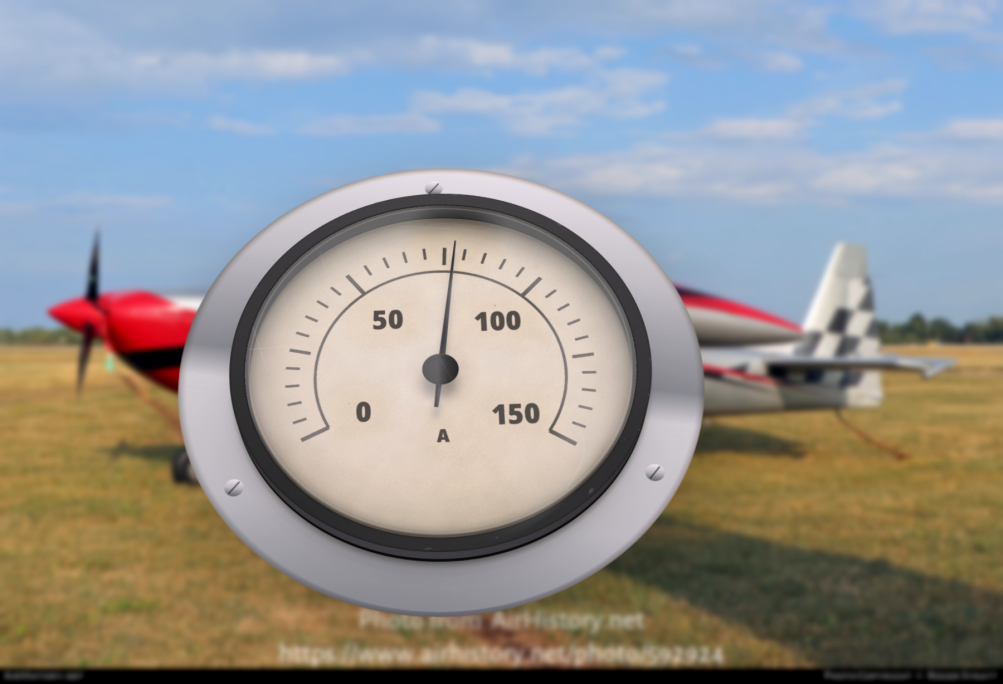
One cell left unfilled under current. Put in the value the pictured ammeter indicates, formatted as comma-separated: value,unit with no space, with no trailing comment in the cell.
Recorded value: 77.5,A
